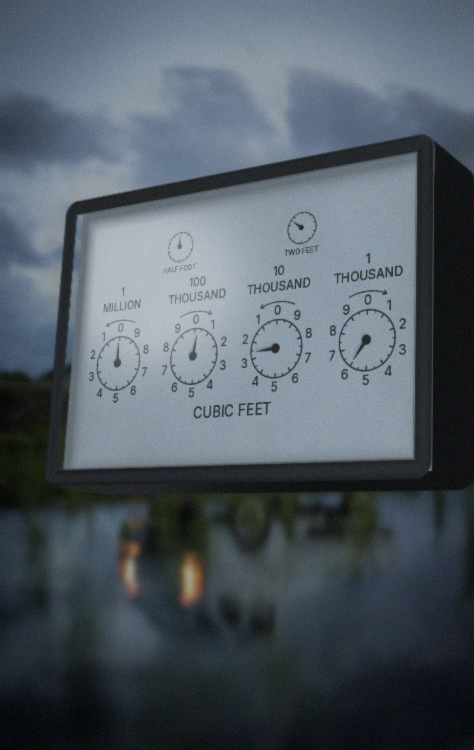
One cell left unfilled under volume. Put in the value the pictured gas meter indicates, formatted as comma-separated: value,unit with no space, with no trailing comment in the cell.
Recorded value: 2600,ft³
